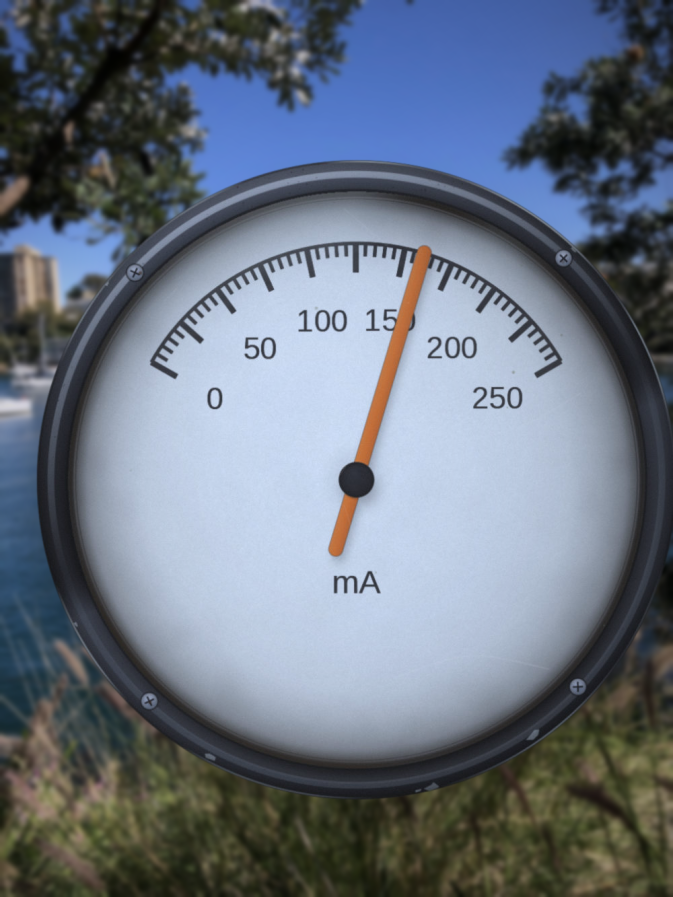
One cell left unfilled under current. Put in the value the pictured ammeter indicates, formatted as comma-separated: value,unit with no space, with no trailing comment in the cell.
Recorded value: 160,mA
